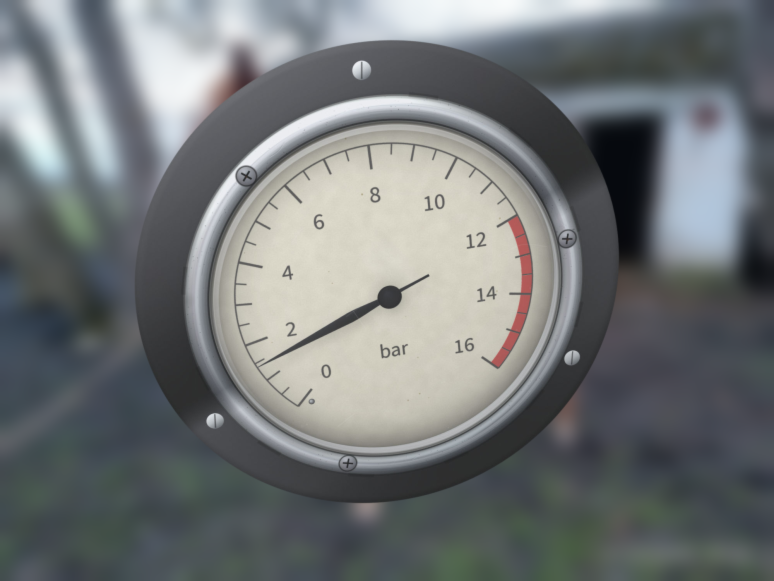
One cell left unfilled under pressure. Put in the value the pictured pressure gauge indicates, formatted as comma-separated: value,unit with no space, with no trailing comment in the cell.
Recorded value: 1.5,bar
